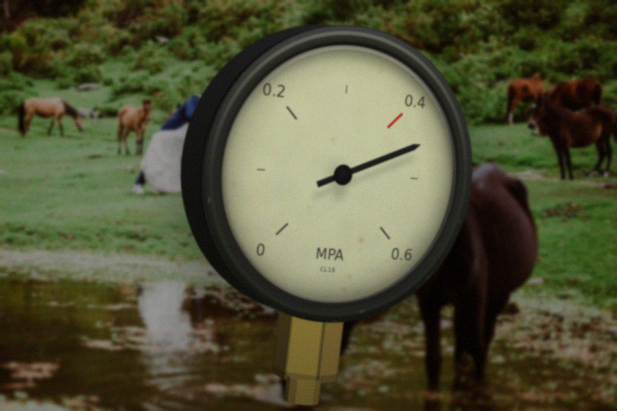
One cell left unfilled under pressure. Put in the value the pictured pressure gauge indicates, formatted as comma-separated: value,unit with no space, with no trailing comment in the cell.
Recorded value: 0.45,MPa
